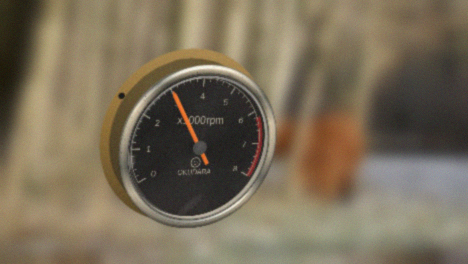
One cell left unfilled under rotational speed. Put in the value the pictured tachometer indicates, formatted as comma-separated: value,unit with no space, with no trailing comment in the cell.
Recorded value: 3000,rpm
